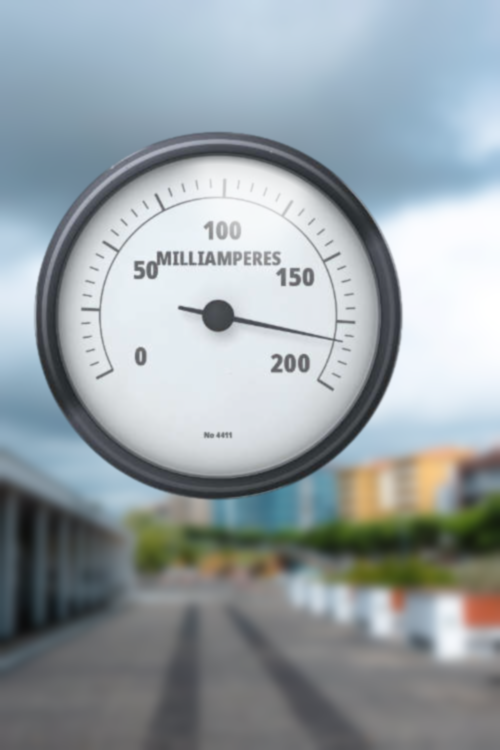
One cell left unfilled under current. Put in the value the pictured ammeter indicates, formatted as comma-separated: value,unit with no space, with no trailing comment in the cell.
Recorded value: 182.5,mA
